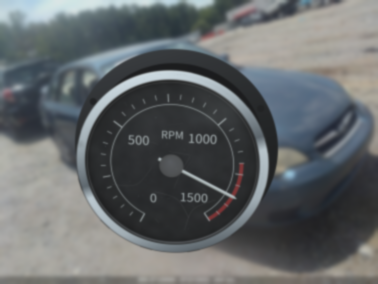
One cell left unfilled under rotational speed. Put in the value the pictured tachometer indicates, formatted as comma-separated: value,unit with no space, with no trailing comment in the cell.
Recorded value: 1350,rpm
